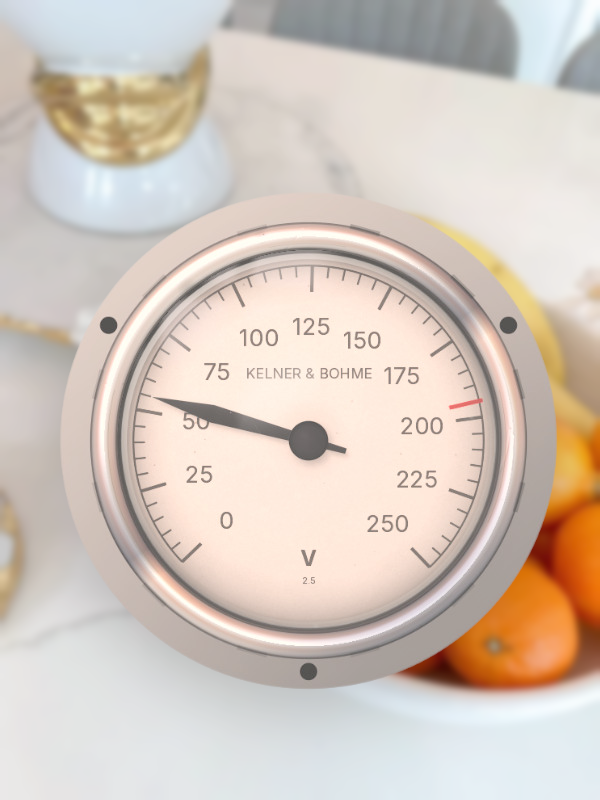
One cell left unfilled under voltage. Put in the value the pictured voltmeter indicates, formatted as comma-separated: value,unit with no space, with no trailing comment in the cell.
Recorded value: 55,V
